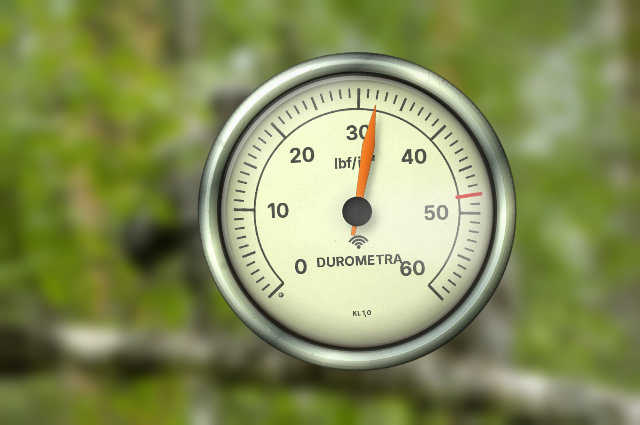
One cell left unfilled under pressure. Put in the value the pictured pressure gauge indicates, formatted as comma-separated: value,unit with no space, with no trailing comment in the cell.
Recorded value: 32,psi
